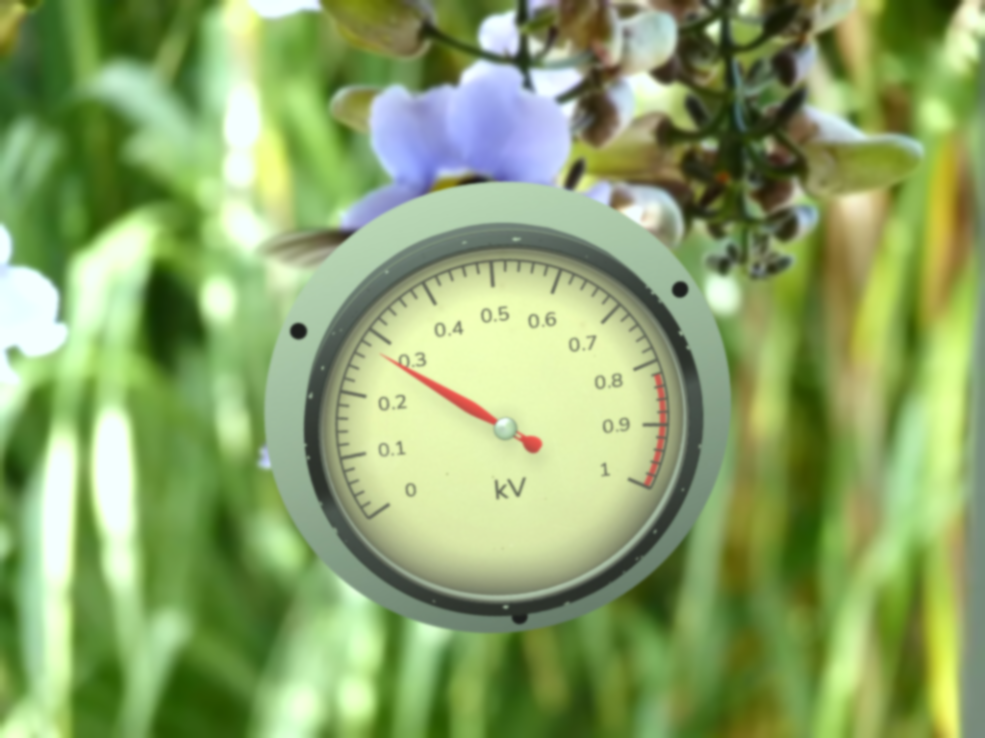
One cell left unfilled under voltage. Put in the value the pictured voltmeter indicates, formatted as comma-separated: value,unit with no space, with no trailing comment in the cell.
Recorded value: 0.28,kV
